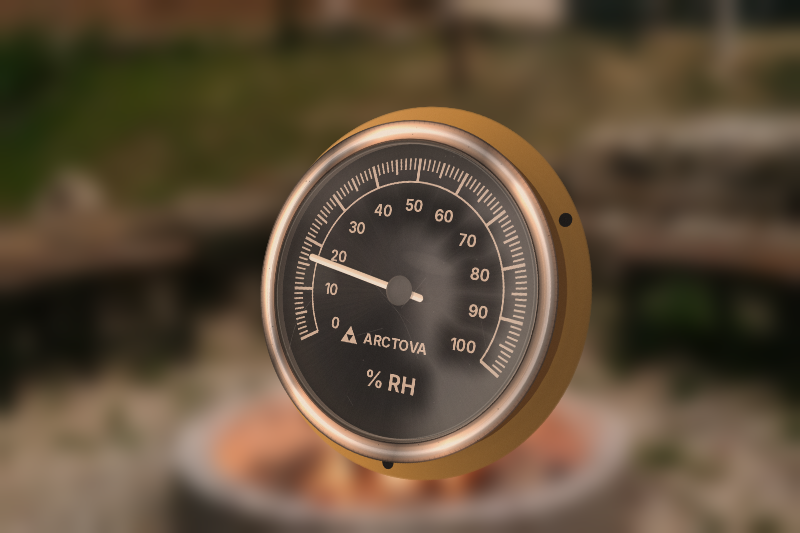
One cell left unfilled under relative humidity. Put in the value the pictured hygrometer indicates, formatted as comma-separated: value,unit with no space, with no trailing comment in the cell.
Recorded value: 17,%
